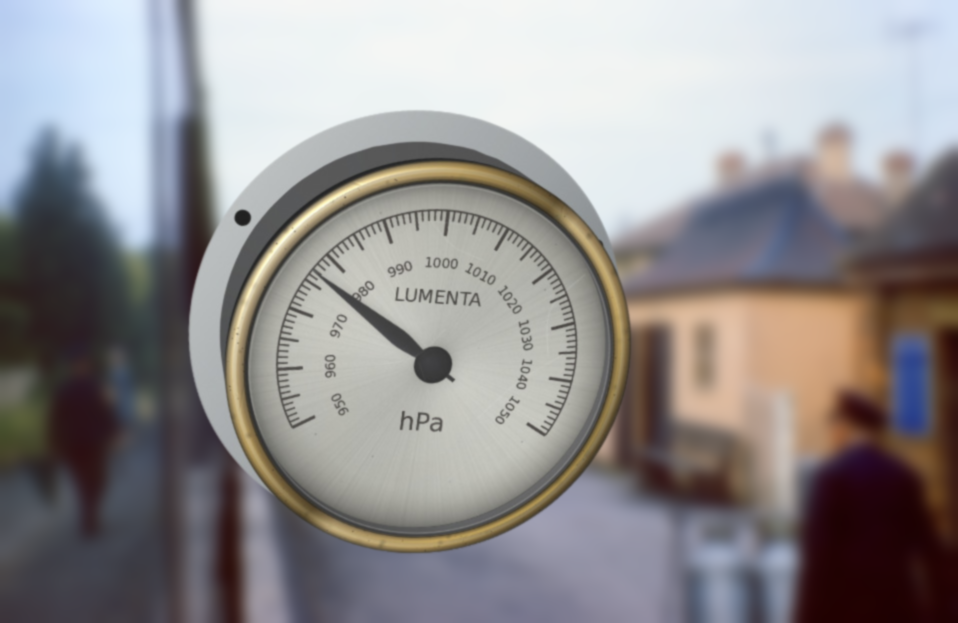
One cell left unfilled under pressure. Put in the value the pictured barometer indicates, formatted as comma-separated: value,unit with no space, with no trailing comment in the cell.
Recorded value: 977,hPa
